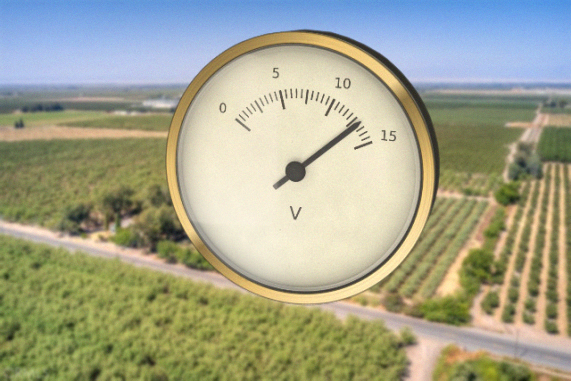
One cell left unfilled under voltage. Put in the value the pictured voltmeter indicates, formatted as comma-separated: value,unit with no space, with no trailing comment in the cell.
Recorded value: 13,V
